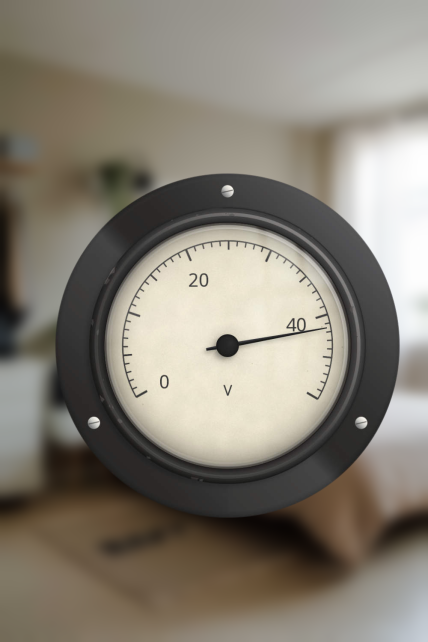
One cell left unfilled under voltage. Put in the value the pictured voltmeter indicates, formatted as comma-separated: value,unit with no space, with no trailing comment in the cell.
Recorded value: 41.5,V
